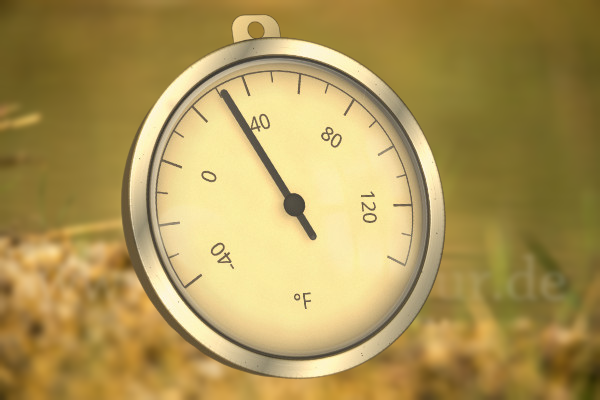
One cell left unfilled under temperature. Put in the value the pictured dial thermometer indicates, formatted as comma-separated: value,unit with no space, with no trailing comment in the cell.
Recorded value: 30,°F
